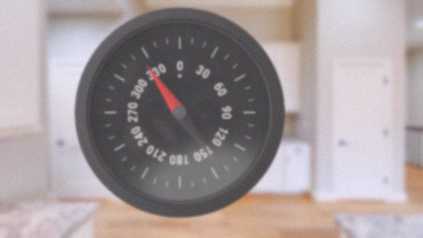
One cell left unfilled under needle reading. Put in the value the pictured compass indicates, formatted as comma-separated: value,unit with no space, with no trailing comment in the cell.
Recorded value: 325,°
